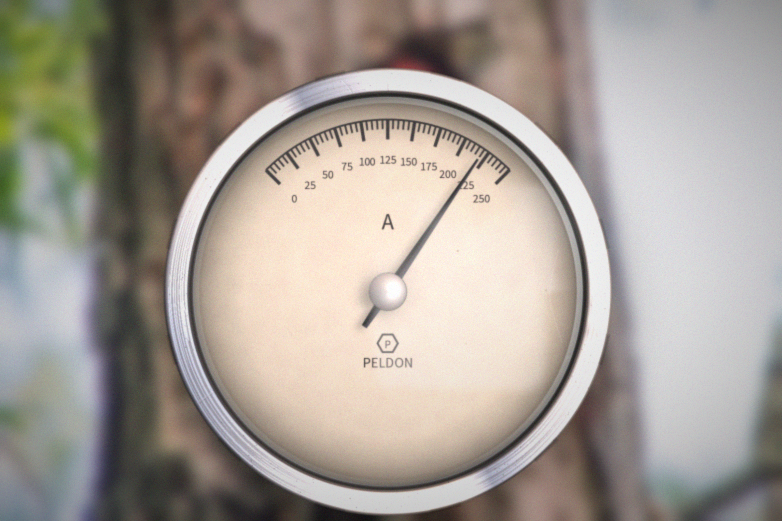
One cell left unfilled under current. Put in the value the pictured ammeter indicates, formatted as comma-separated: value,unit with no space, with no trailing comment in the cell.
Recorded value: 220,A
